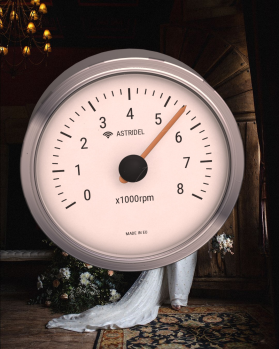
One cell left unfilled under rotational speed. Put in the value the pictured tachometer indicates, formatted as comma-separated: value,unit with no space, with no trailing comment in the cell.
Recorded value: 5400,rpm
